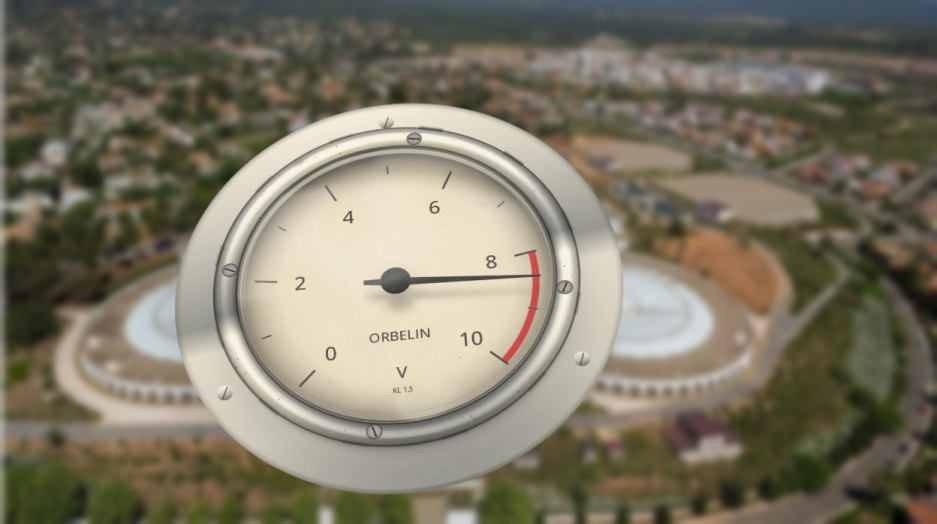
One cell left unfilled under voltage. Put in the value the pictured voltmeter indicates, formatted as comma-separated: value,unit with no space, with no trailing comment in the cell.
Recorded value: 8.5,V
